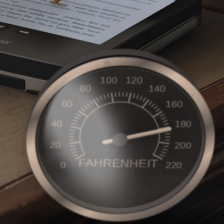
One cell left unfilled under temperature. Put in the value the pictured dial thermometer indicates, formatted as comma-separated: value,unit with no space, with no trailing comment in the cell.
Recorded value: 180,°F
